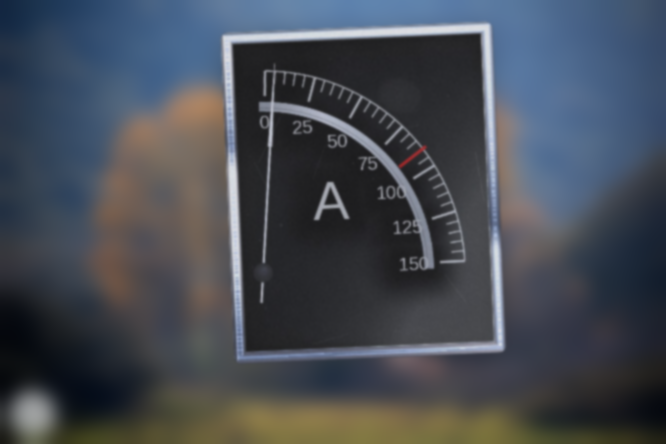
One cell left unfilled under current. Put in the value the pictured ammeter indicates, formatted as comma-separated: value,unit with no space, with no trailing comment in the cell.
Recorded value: 5,A
